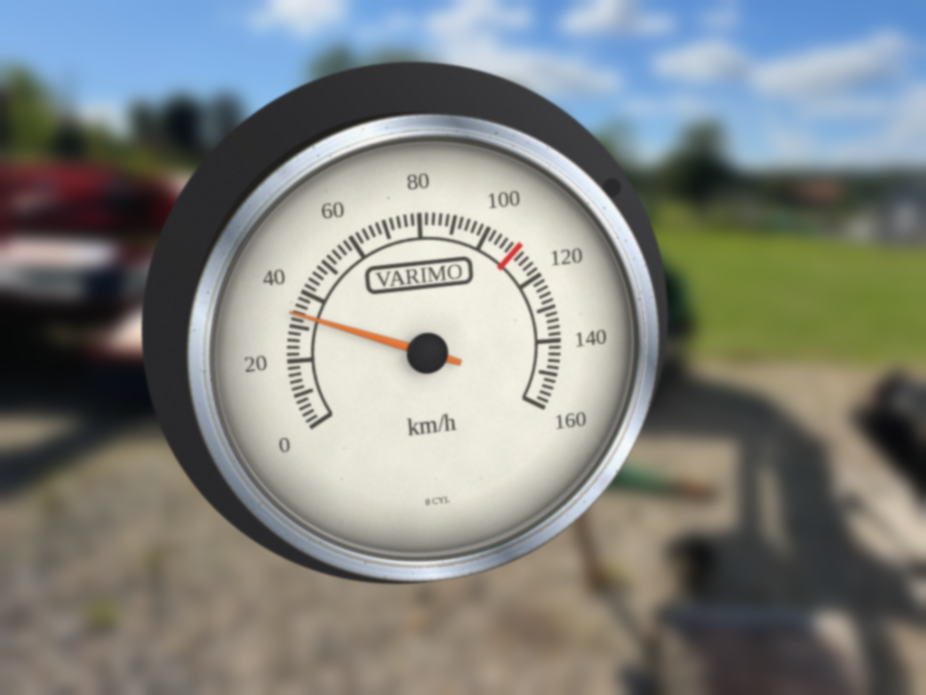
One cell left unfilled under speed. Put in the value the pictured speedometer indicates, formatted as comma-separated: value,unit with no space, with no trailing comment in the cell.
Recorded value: 34,km/h
